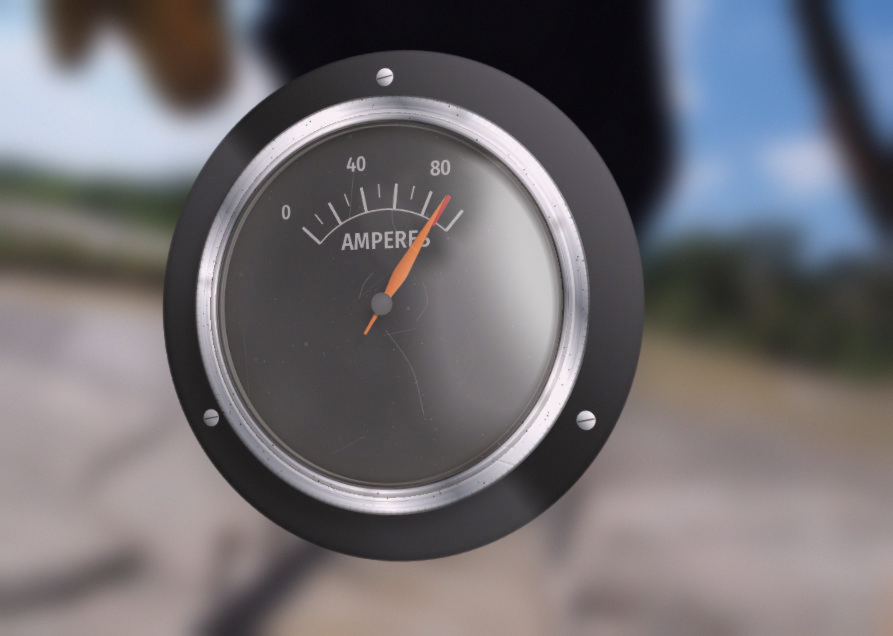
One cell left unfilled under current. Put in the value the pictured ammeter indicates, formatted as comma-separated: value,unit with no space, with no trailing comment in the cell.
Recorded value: 90,A
